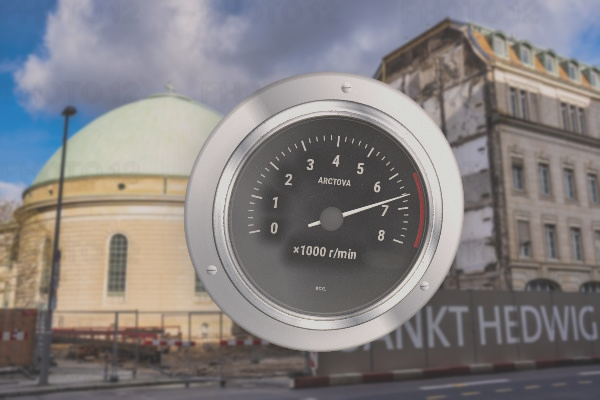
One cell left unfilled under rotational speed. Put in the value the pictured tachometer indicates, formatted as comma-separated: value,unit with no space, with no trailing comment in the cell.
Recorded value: 6600,rpm
